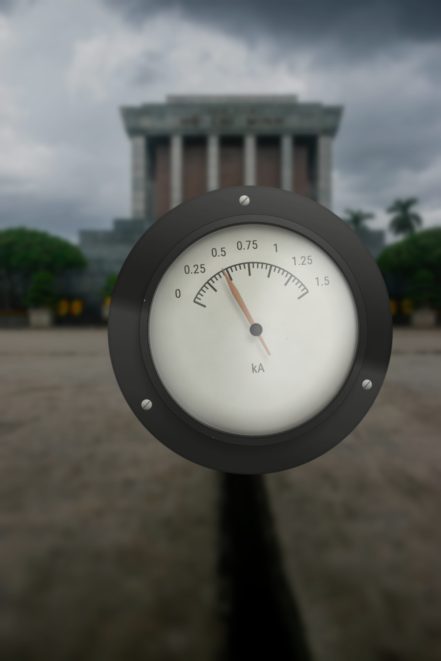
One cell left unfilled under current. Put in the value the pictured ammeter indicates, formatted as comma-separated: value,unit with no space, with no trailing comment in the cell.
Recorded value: 0.45,kA
